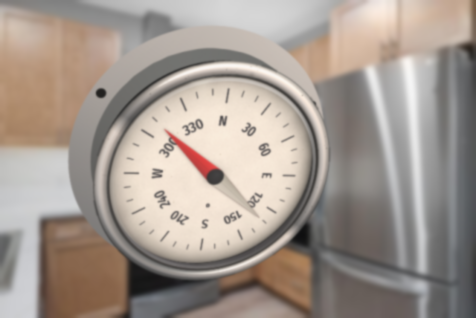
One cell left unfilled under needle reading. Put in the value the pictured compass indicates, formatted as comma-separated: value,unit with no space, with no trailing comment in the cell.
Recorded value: 310,°
